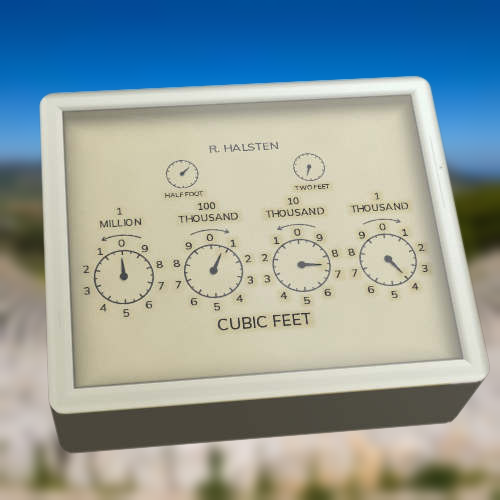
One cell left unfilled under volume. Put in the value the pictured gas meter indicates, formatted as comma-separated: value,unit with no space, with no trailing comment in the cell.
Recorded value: 7400,ft³
